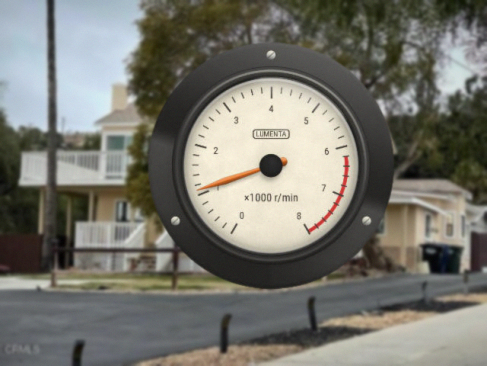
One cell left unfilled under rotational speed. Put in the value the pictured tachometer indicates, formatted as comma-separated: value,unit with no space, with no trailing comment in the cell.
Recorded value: 1100,rpm
